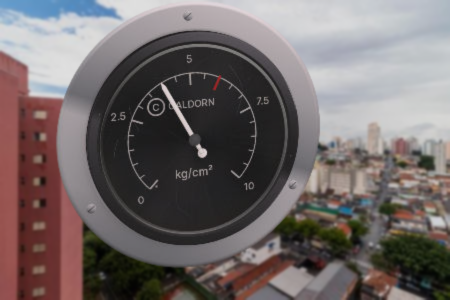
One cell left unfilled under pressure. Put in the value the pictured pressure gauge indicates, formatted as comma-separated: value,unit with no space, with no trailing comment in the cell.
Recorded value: 4,kg/cm²
